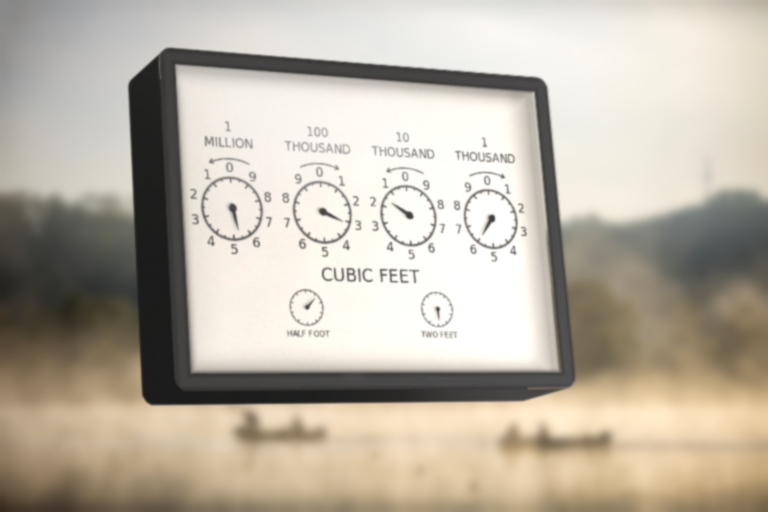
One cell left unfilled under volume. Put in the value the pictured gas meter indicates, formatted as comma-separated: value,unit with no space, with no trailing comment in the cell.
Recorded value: 531600,ft³
